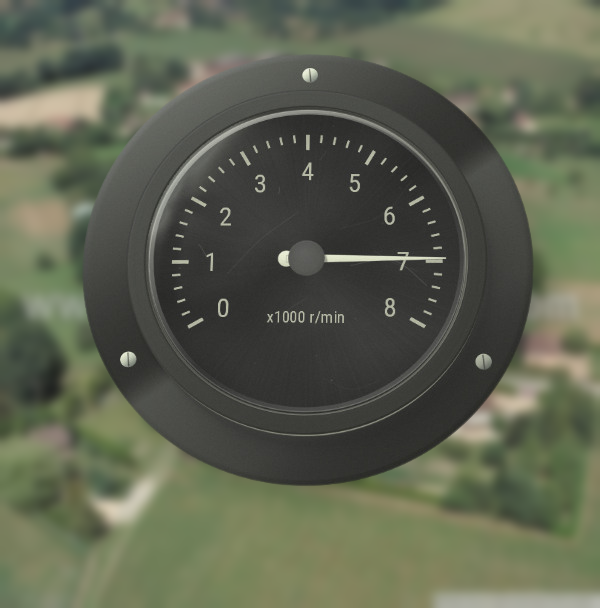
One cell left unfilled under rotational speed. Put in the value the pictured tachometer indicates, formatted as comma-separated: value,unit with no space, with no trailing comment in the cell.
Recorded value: 7000,rpm
